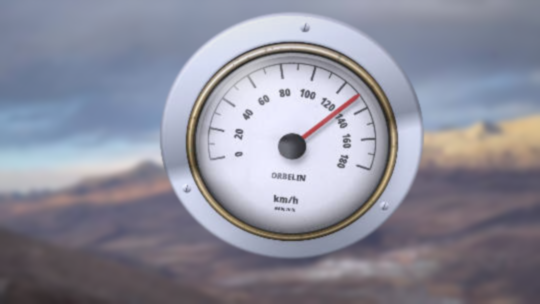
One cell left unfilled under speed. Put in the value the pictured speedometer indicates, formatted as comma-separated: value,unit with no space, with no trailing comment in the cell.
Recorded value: 130,km/h
